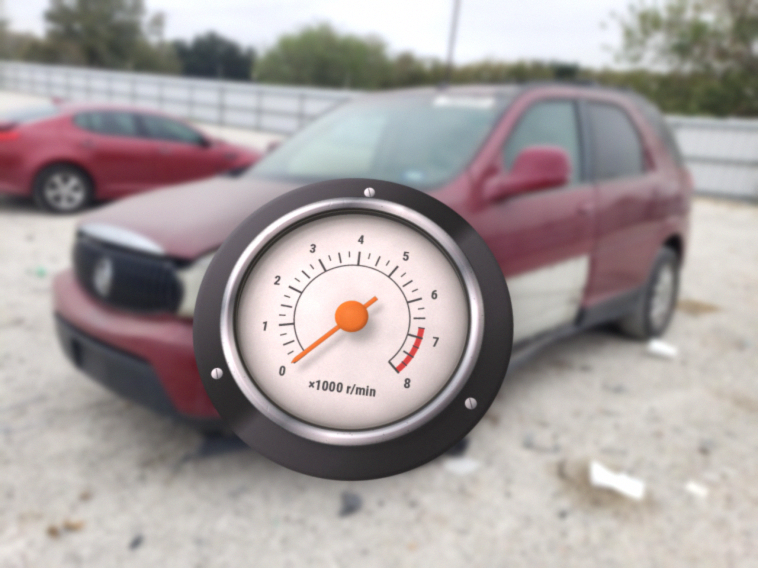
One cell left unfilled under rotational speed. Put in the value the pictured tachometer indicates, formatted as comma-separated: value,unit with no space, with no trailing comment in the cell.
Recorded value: 0,rpm
